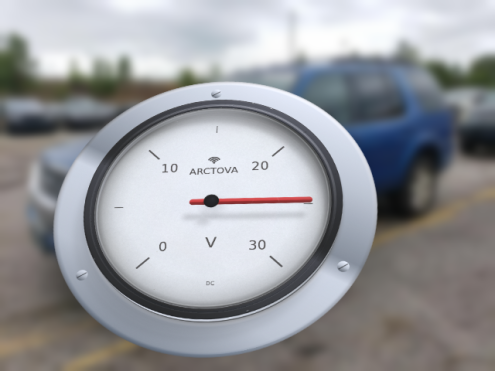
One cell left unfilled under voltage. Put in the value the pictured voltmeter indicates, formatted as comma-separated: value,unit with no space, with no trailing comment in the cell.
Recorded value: 25,V
